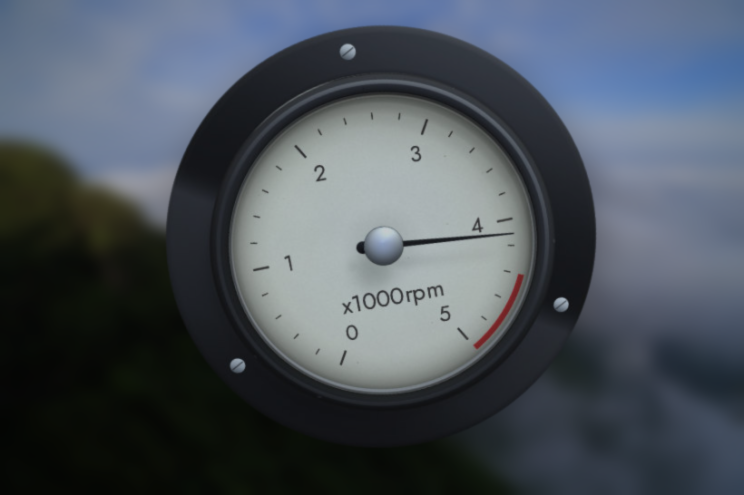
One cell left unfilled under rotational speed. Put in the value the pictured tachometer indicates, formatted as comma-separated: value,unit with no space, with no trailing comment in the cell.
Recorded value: 4100,rpm
